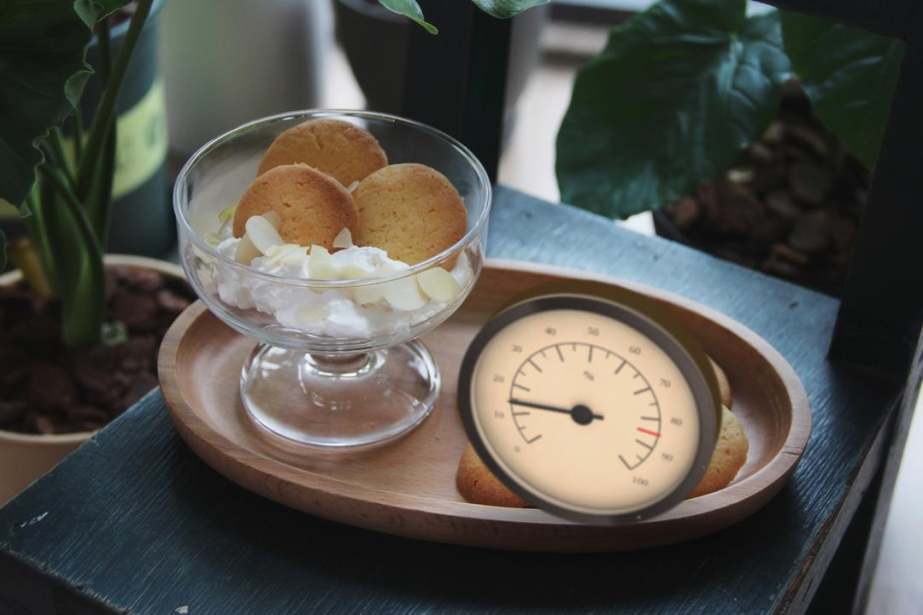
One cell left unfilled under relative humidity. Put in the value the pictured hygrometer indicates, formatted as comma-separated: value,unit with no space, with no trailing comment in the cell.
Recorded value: 15,%
